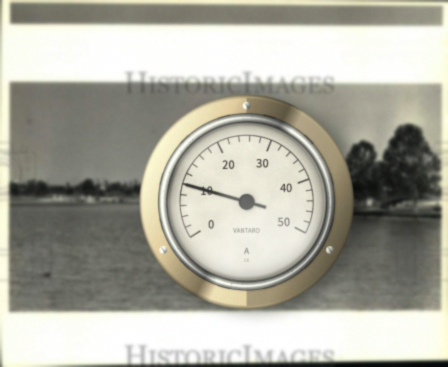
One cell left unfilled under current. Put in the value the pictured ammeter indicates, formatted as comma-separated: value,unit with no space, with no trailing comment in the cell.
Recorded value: 10,A
